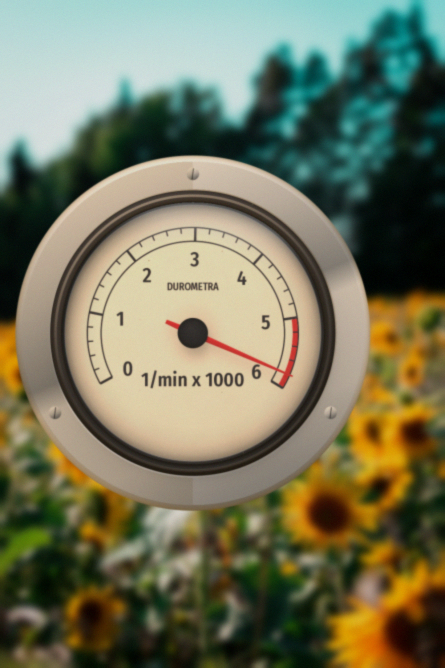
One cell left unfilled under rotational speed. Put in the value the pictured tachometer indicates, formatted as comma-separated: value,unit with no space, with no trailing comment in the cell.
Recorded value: 5800,rpm
